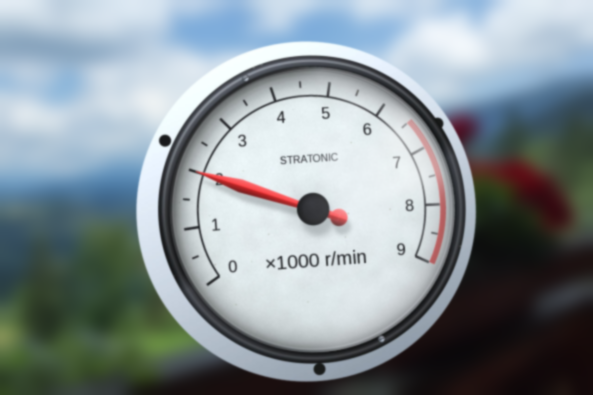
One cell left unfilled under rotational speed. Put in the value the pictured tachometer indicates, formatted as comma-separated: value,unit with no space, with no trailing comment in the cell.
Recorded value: 2000,rpm
